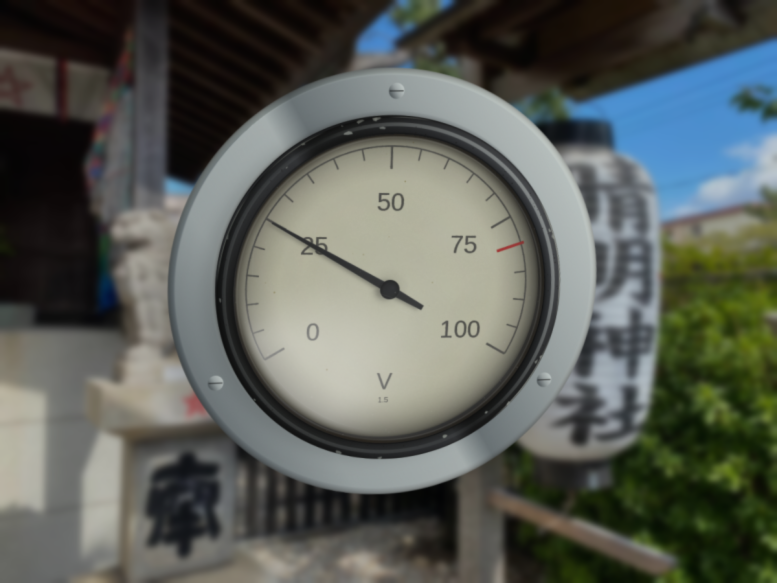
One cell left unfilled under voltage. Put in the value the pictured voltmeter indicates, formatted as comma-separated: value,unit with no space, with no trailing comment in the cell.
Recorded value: 25,V
